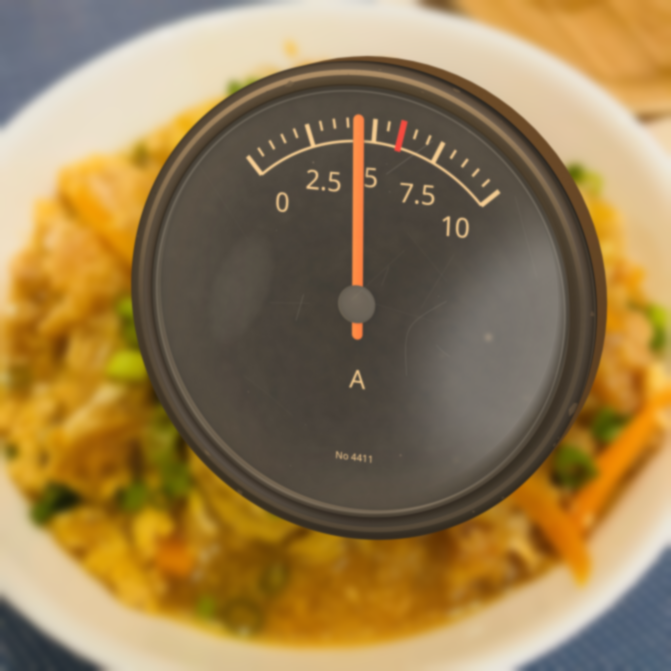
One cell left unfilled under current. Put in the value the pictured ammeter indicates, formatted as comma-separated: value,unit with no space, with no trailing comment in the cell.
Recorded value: 4.5,A
